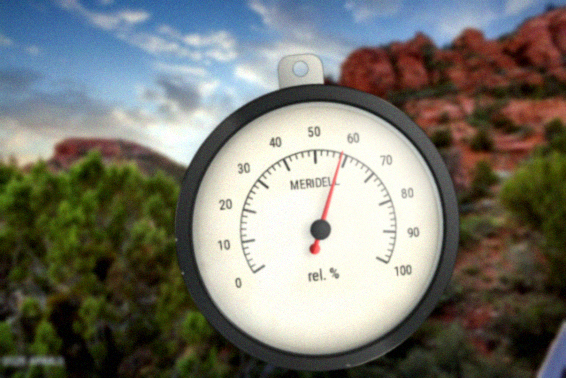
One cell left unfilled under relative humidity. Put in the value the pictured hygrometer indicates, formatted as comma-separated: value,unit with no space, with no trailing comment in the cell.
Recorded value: 58,%
